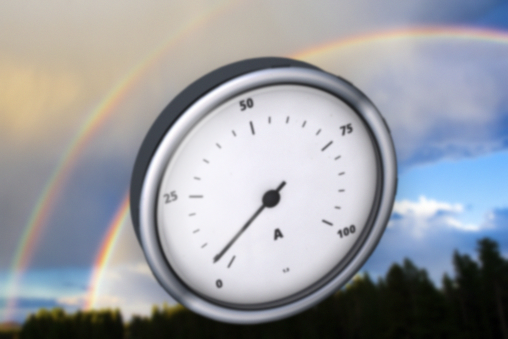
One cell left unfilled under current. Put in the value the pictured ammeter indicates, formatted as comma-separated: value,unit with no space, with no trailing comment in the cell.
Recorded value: 5,A
